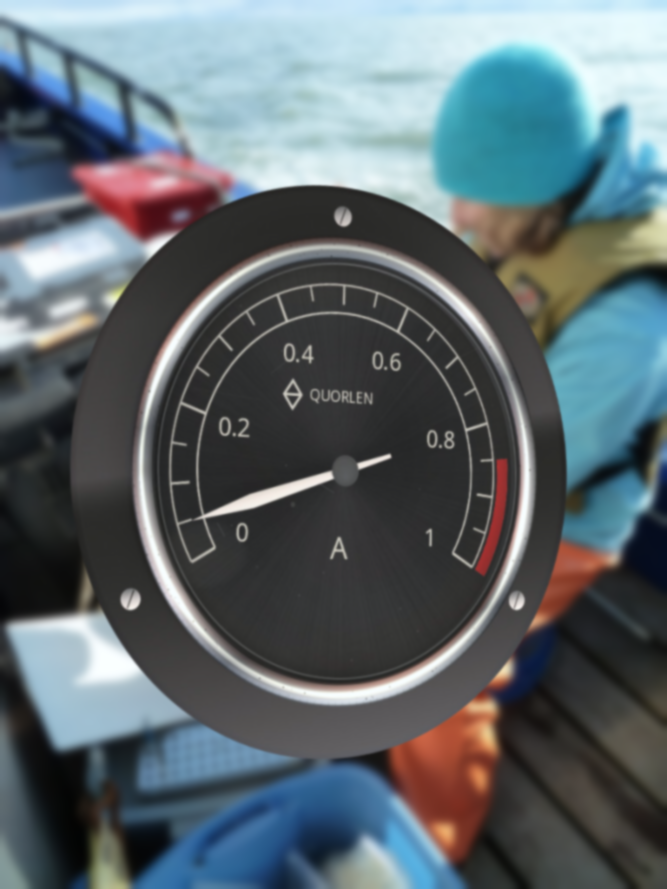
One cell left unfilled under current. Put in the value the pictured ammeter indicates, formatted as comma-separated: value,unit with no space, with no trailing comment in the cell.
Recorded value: 0.05,A
